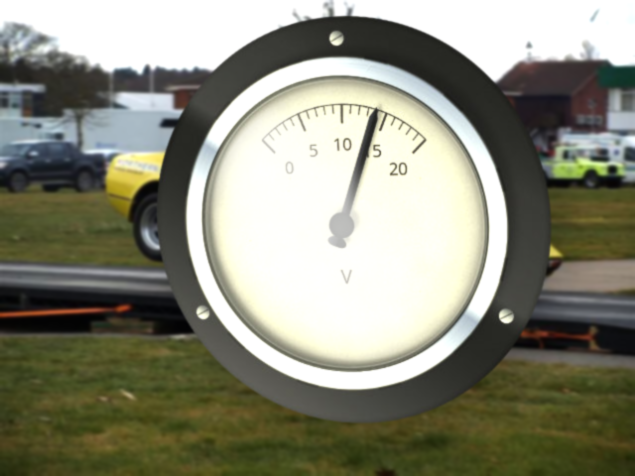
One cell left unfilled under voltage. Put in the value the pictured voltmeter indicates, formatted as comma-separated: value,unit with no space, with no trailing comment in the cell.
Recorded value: 14,V
